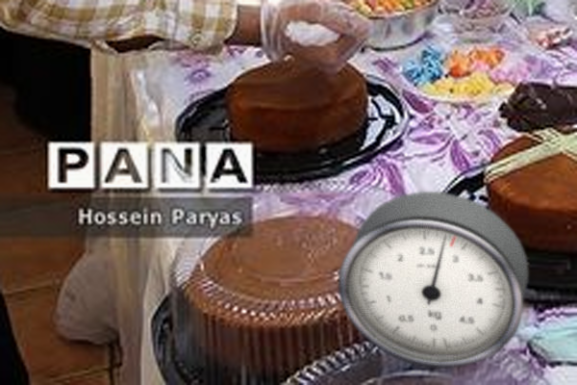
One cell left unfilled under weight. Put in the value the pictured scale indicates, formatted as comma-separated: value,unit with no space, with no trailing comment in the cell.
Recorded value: 2.75,kg
